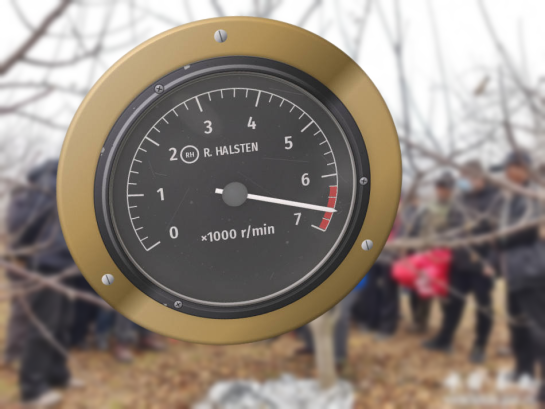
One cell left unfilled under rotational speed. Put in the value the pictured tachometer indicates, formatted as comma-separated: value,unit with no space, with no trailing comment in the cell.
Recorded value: 6600,rpm
